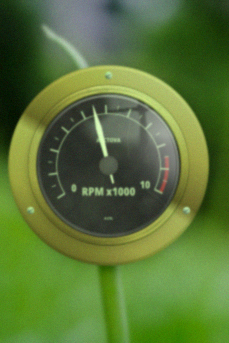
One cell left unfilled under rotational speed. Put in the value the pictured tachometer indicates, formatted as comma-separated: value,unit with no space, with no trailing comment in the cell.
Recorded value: 4500,rpm
